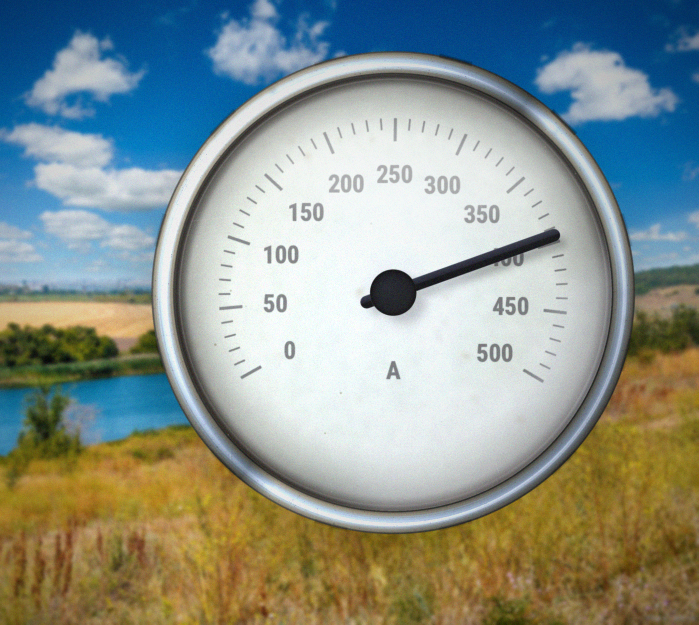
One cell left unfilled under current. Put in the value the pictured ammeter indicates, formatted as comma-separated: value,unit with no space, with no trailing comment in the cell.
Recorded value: 395,A
